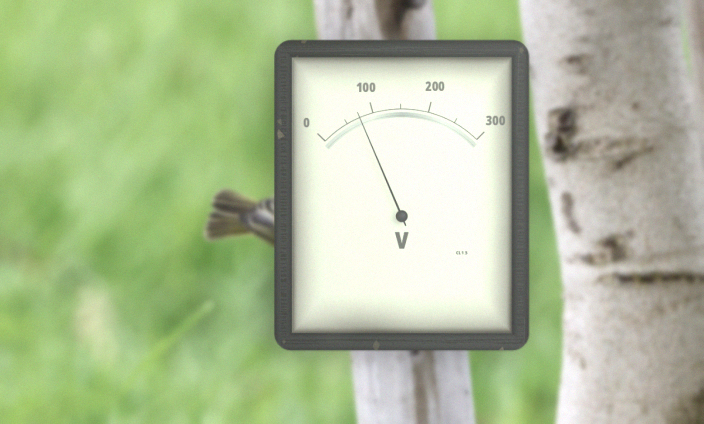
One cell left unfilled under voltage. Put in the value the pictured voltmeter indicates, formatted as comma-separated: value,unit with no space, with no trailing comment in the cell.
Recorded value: 75,V
